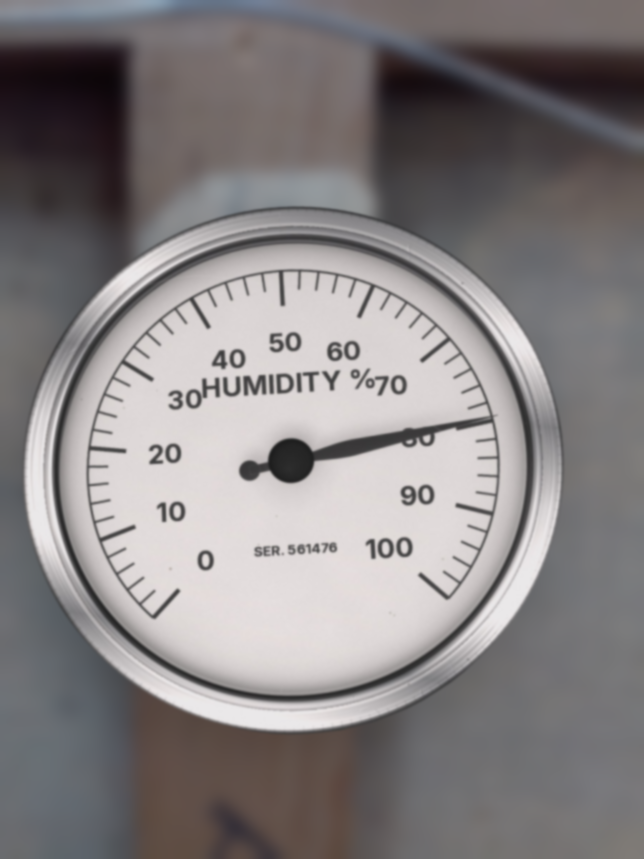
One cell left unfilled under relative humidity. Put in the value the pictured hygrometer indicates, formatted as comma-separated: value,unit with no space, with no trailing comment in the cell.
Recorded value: 80,%
